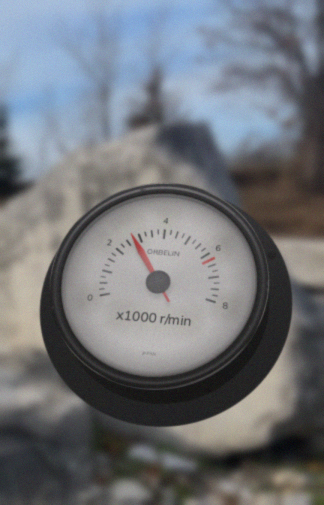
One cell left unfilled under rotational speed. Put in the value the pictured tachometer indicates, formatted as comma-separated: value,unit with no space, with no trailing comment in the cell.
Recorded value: 2750,rpm
